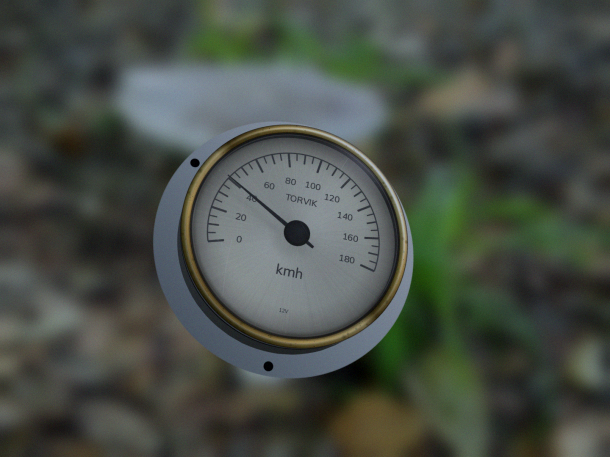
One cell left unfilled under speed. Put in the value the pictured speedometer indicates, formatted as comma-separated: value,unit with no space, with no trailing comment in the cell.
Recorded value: 40,km/h
